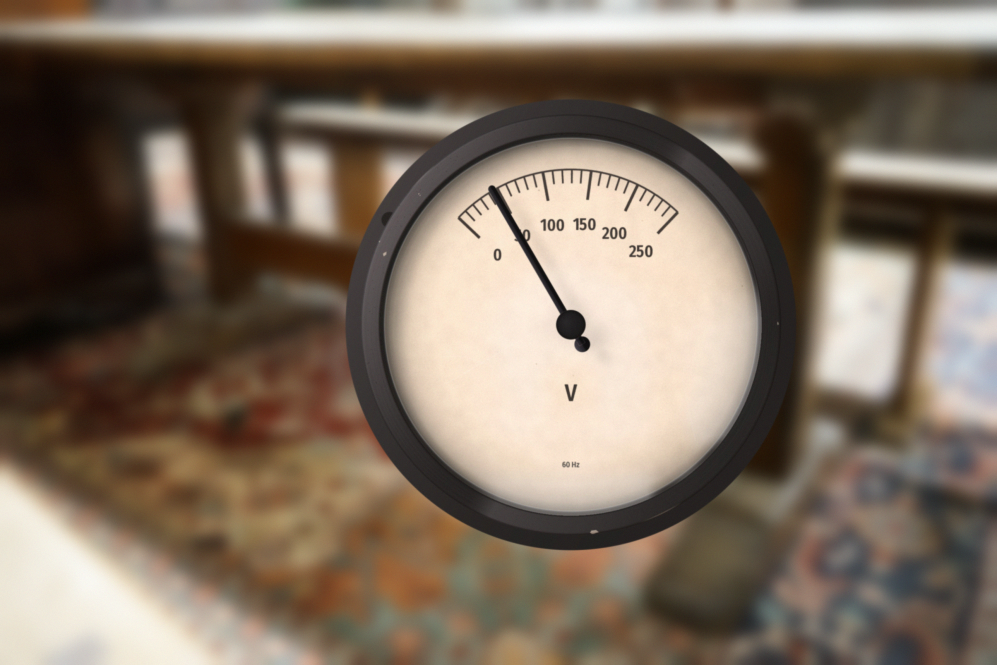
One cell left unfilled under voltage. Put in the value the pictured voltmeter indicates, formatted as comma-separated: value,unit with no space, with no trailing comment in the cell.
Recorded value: 45,V
